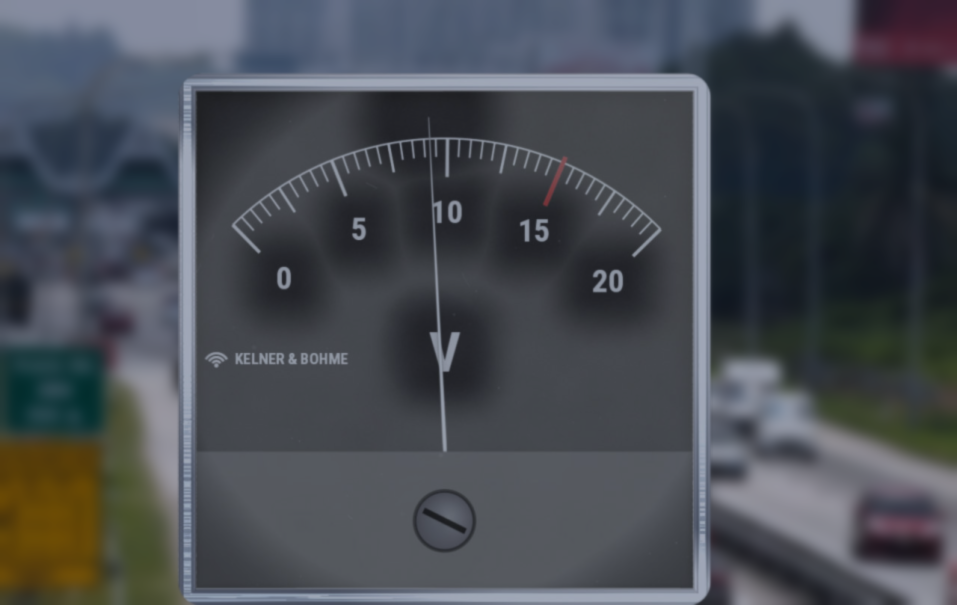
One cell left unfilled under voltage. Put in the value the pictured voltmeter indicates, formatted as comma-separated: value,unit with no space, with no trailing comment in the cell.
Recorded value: 9.25,V
